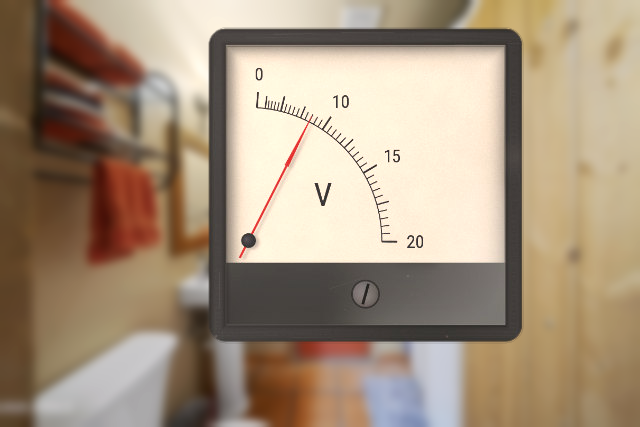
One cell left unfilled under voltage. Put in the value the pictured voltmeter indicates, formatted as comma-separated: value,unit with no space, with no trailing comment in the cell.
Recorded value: 8.5,V
